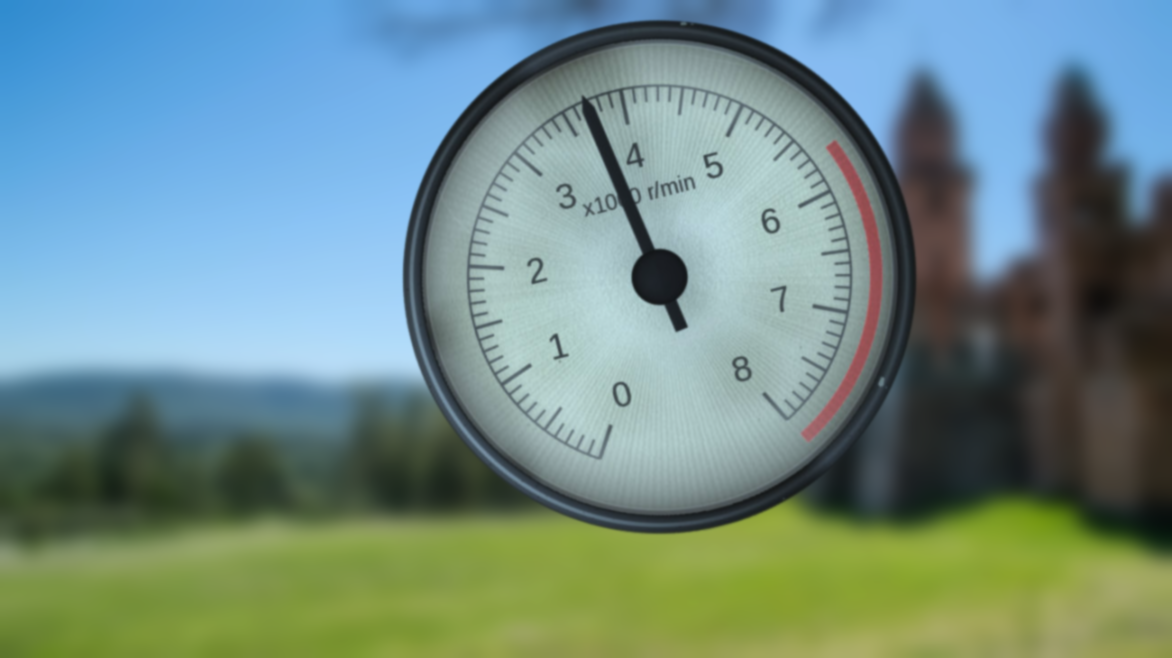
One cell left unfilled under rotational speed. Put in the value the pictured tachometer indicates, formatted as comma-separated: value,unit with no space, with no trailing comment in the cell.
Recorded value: 3700,rpm
